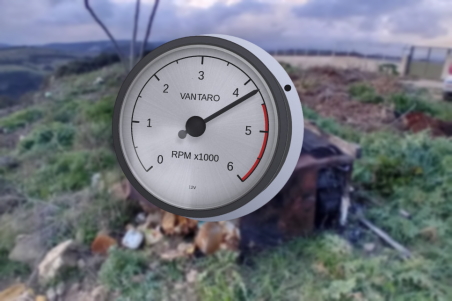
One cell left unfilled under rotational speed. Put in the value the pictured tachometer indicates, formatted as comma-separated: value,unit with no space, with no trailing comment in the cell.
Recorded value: 4250,rpm
